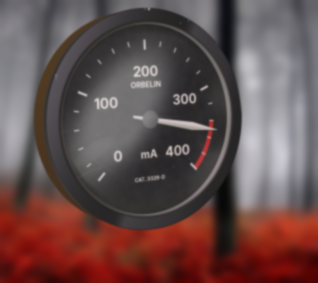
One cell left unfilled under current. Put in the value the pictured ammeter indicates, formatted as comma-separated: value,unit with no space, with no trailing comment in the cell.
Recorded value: 350,mA
